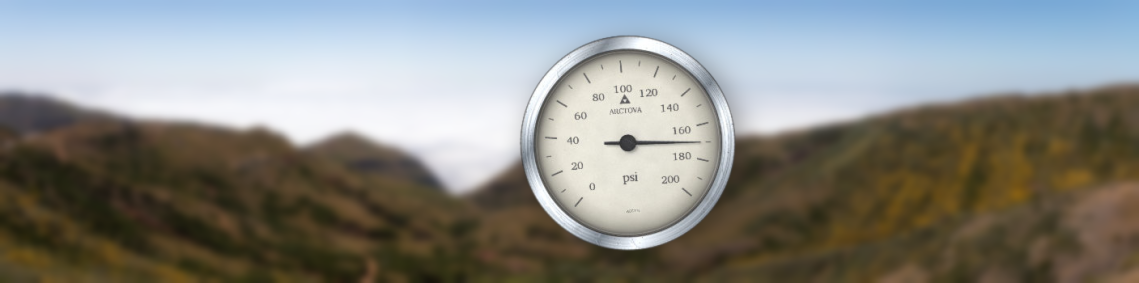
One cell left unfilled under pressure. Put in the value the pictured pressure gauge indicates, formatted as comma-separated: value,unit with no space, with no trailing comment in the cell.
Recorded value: 170,psi
